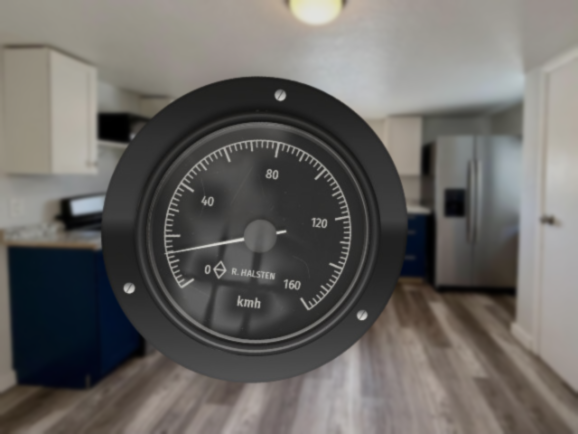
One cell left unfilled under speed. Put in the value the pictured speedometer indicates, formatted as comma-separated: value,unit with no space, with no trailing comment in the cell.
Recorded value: 14,km/h
